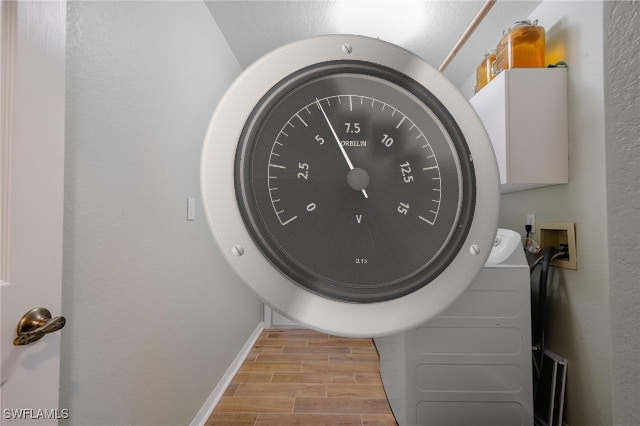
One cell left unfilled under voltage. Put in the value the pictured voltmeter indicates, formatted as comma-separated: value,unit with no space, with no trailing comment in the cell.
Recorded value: 6,V
